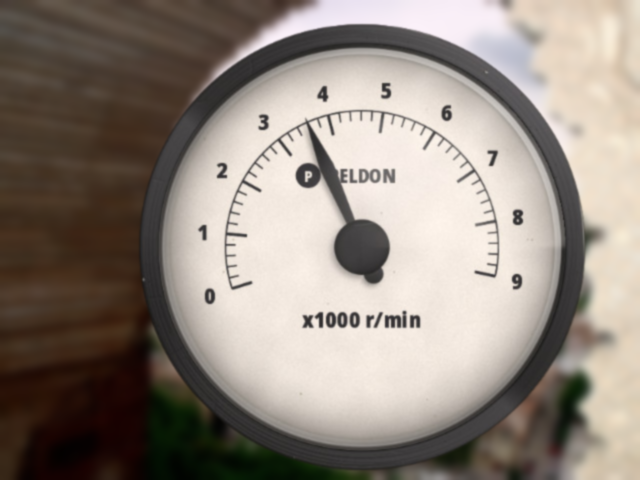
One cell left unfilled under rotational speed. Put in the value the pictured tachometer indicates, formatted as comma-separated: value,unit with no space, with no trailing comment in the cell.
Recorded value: 3600,rpm
